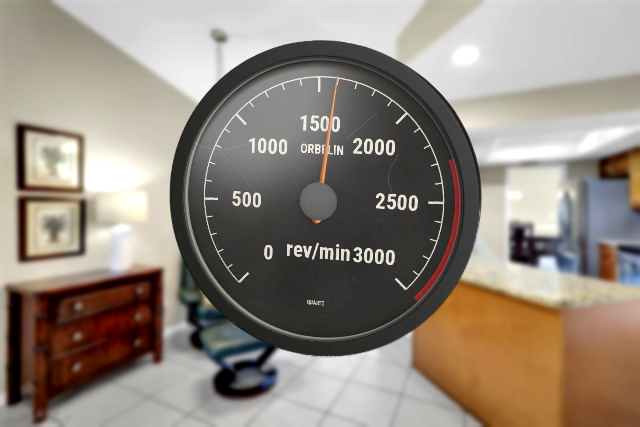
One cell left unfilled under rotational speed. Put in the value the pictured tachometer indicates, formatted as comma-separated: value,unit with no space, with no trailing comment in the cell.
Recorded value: 1600,rpm
